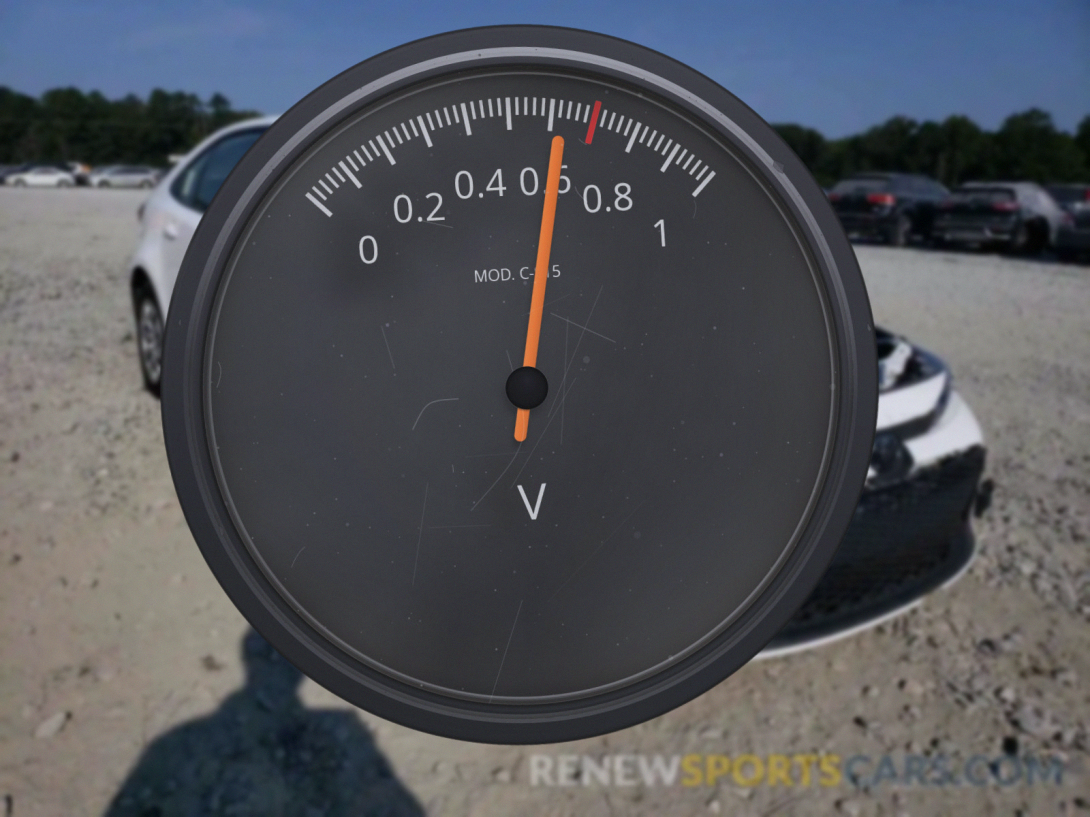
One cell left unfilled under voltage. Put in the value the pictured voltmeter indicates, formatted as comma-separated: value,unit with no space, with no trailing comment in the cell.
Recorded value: 0.62,V
